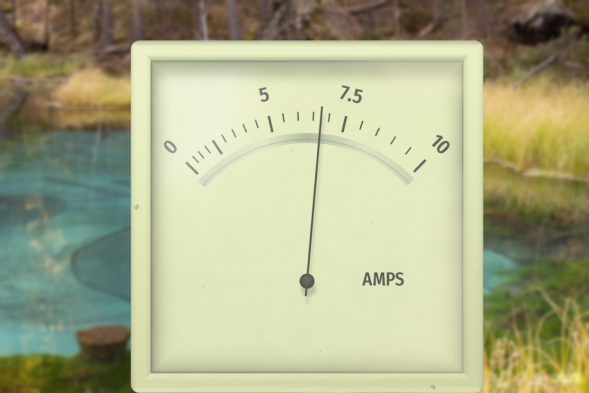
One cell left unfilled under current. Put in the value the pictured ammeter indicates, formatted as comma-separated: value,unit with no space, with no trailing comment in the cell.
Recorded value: 6.75,A
